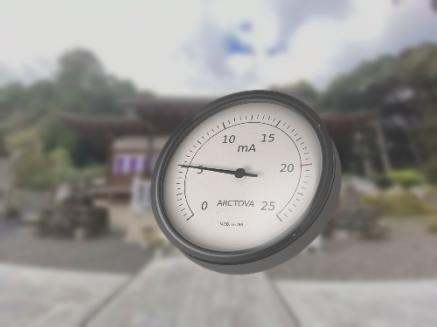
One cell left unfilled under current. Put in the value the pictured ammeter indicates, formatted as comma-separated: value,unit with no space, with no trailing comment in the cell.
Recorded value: 5,mA
